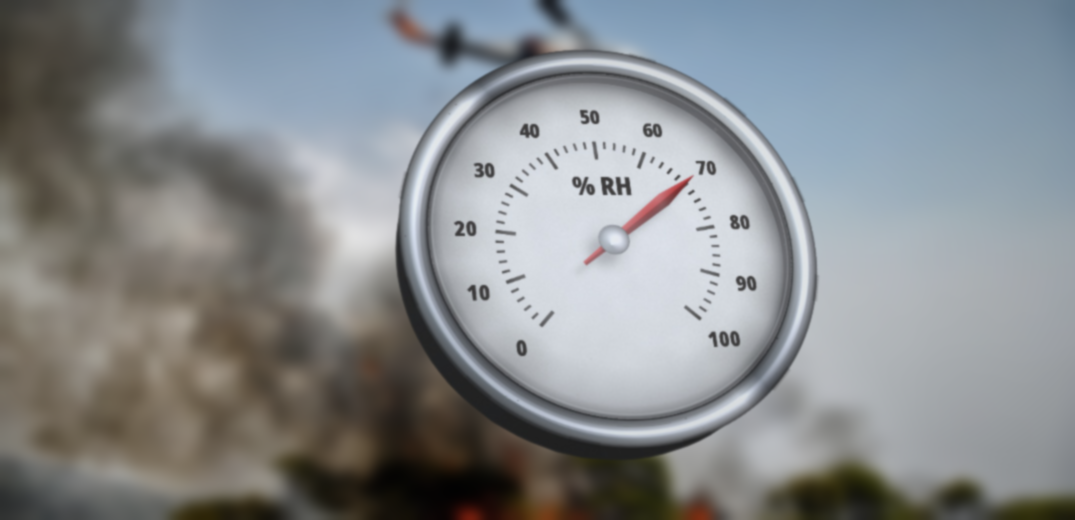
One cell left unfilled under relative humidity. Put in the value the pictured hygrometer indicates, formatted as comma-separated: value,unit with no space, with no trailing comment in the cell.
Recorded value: 70,%
